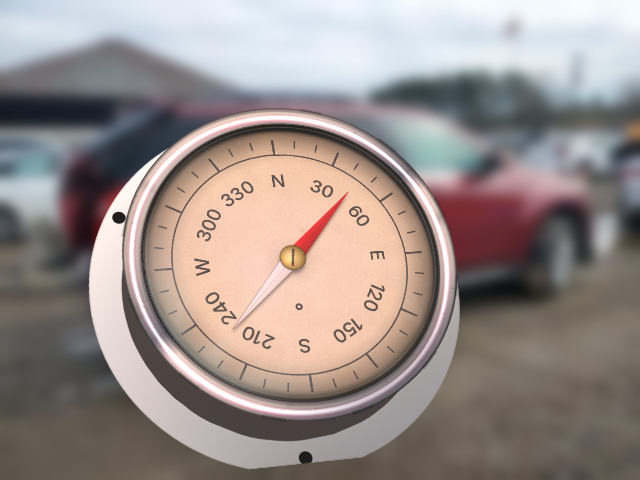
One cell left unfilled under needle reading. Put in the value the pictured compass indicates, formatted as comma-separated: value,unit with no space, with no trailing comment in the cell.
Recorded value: 45,°
